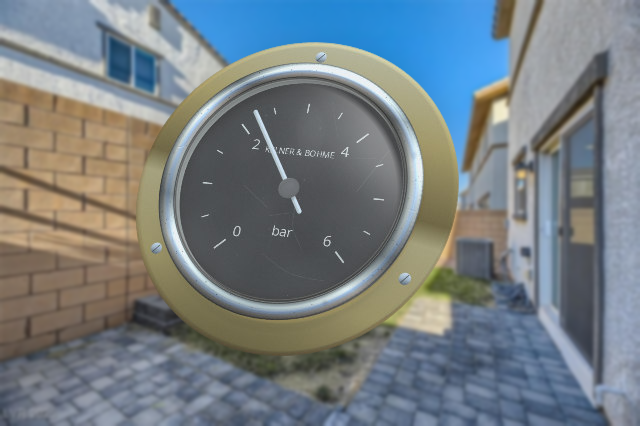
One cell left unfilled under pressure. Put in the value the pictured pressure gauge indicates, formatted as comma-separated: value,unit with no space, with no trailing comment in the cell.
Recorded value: 2.25,bar
